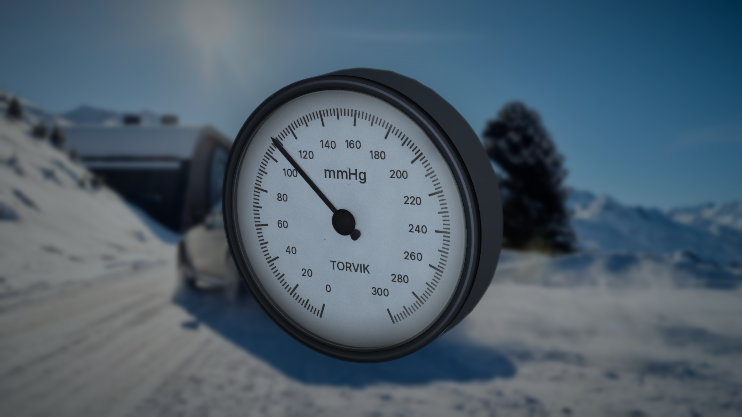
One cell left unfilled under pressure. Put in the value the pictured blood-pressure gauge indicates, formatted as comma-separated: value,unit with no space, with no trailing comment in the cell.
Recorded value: 110,mmHg
